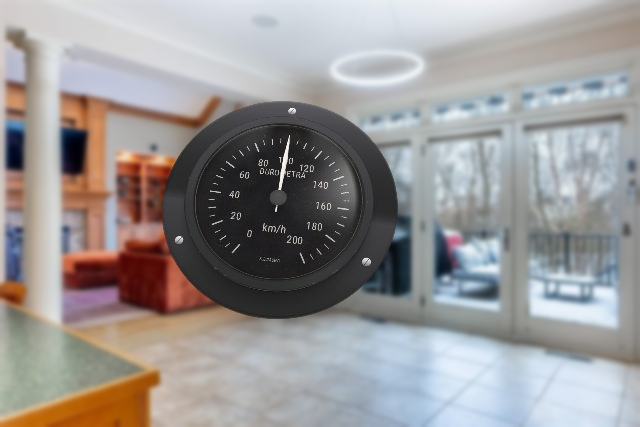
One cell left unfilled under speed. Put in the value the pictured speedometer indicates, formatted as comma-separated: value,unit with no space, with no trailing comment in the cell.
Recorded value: 100,km/h
